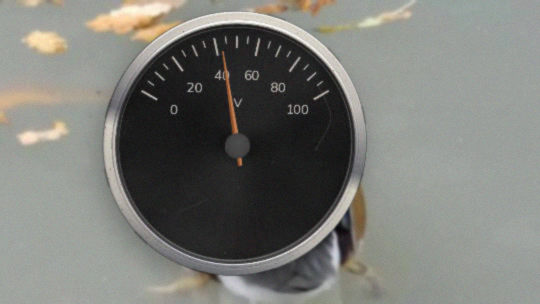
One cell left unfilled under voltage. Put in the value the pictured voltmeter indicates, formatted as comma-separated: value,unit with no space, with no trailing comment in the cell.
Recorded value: 42.5,V
